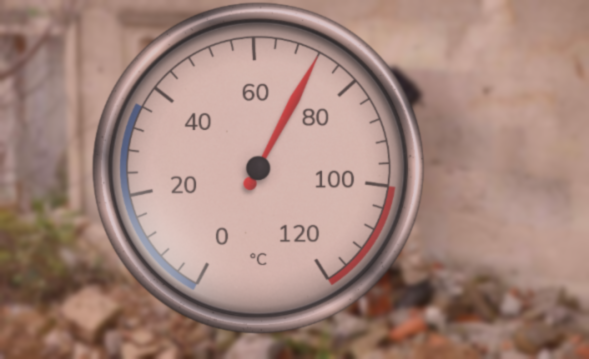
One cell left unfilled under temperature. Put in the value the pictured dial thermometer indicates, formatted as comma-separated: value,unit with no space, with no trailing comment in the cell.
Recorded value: 72,°C
